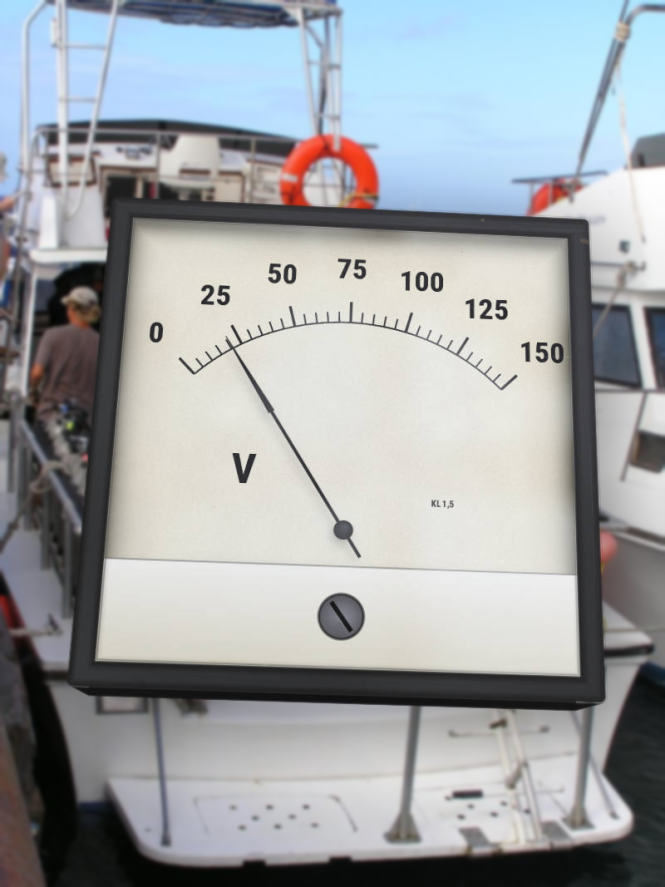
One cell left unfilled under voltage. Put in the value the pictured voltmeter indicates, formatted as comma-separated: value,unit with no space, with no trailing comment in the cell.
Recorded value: 20,V
